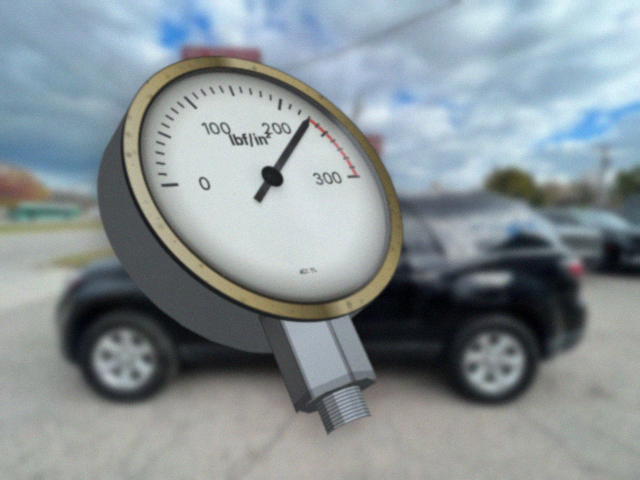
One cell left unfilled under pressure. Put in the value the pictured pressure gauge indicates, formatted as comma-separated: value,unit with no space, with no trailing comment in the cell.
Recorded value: 230,psi
